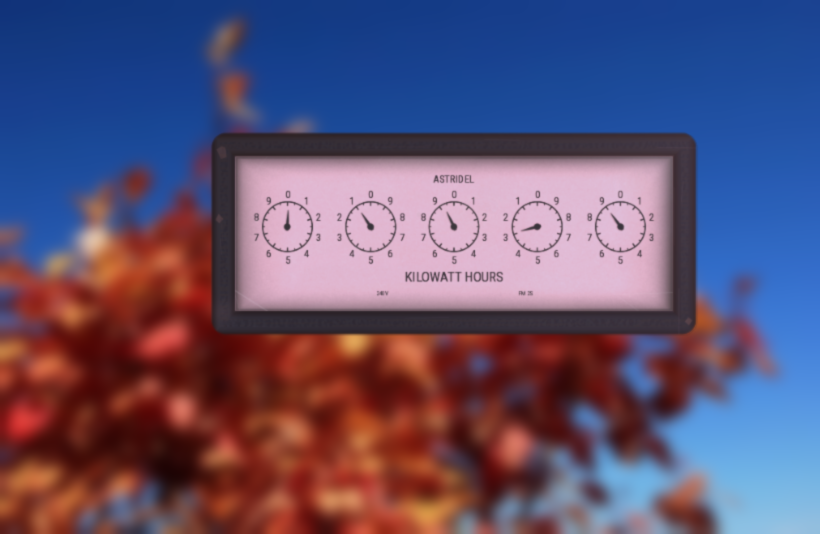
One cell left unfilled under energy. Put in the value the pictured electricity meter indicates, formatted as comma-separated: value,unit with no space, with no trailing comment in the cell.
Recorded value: 929,kWh
